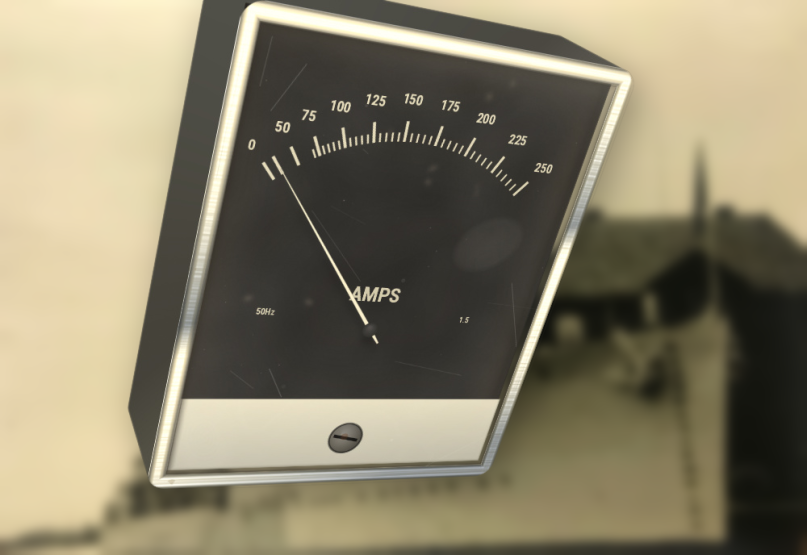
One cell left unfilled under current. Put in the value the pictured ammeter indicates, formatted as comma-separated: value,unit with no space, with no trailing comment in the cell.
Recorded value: 25,A
